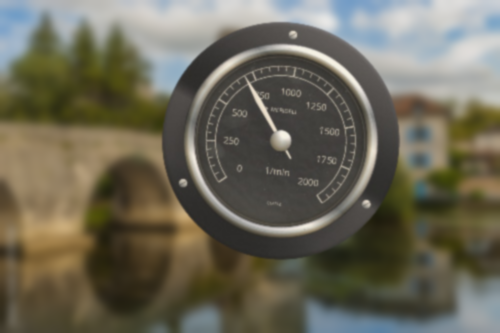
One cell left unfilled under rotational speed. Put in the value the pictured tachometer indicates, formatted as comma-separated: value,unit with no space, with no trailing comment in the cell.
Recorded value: 700,rpm
